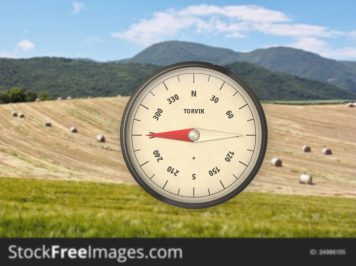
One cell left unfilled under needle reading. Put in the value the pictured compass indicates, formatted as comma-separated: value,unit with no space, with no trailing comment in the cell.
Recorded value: 270,°
